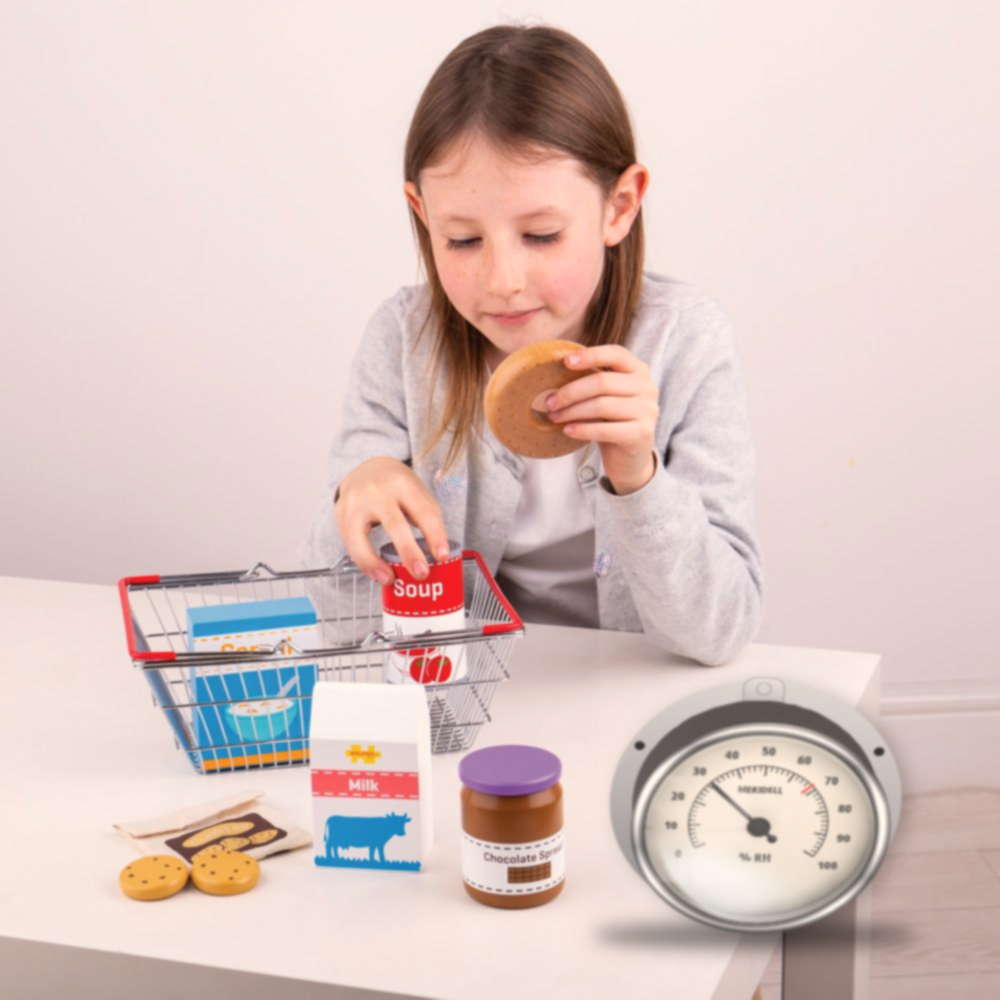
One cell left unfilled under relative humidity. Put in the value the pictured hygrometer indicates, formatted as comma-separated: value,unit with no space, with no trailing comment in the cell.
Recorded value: 30,%
